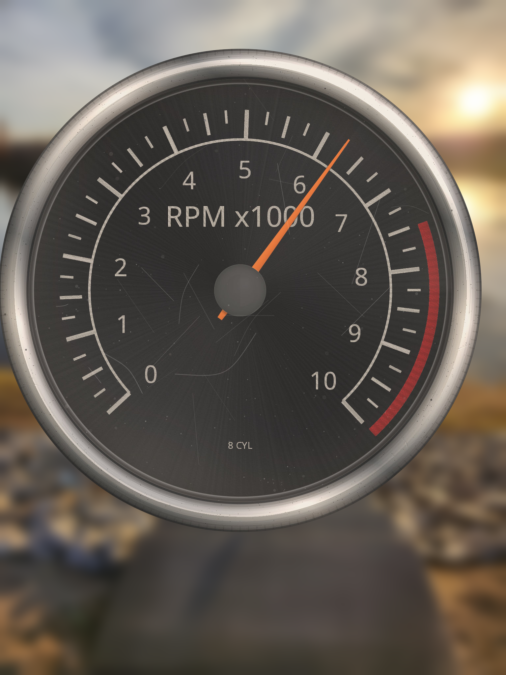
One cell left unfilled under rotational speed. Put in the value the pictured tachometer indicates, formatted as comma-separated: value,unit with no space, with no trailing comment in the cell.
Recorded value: 6250,rpm
